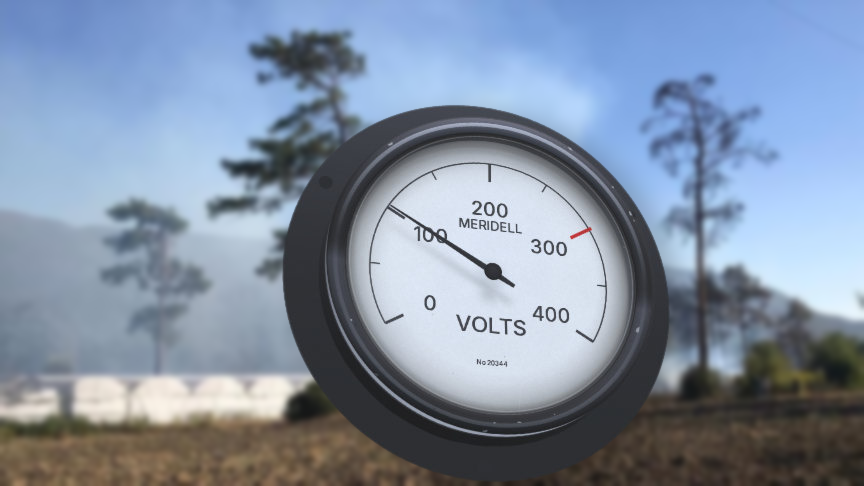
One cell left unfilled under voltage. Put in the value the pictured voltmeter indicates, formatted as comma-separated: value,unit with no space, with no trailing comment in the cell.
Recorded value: 100,V
